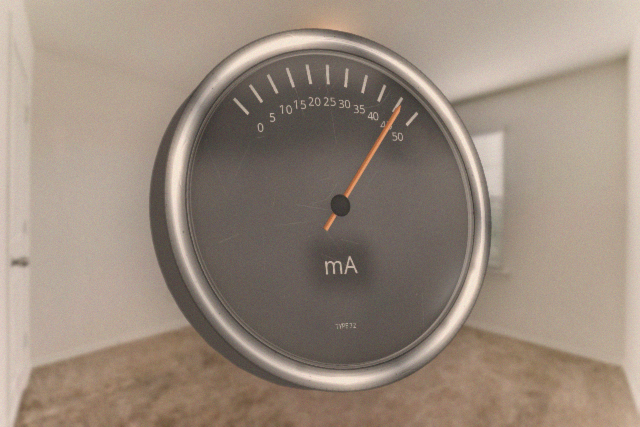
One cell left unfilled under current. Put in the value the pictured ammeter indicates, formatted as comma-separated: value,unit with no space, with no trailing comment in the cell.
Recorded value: 45,mA
